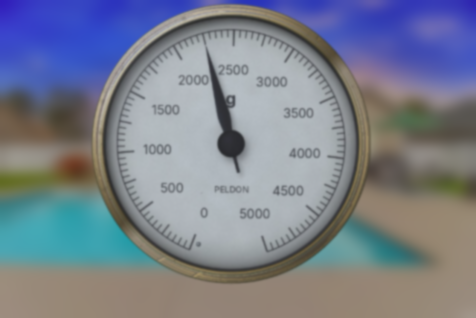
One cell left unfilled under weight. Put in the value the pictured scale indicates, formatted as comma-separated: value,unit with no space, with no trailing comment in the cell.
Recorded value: 2250,g
